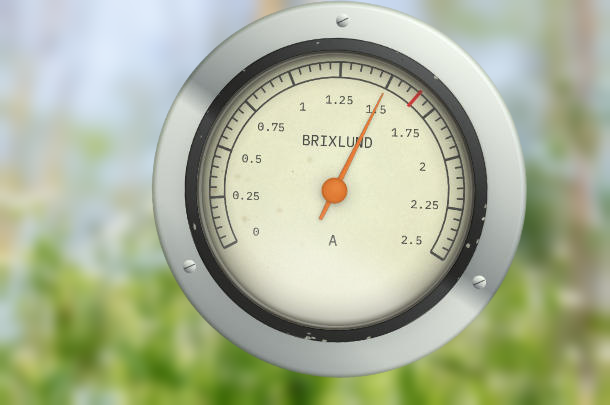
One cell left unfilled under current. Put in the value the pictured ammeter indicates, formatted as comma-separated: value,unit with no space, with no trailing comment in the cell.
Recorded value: 1.5,A
